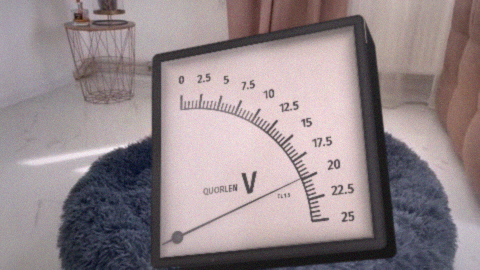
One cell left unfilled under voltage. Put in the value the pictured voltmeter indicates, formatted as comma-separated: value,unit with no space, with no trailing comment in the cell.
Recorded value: 20,V
